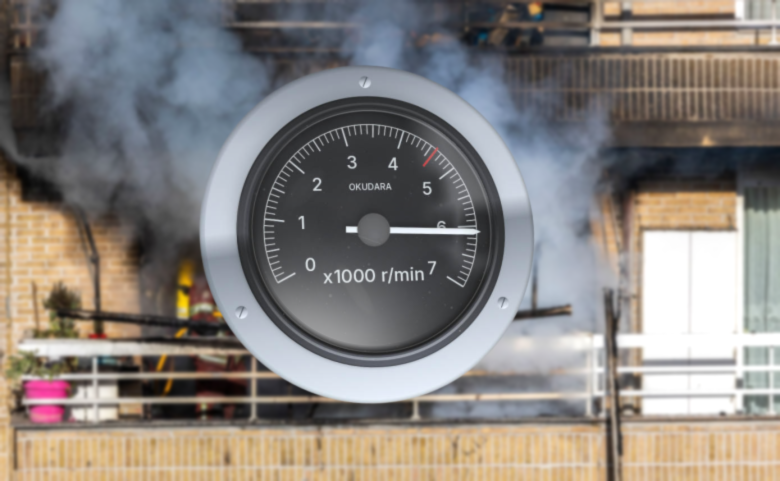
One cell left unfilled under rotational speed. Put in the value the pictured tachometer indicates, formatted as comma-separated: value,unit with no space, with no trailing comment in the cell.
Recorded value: 6100,rpm
